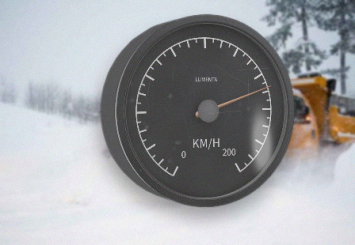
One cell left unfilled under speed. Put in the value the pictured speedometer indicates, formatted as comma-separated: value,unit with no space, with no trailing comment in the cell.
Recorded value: 147.5,km/h
